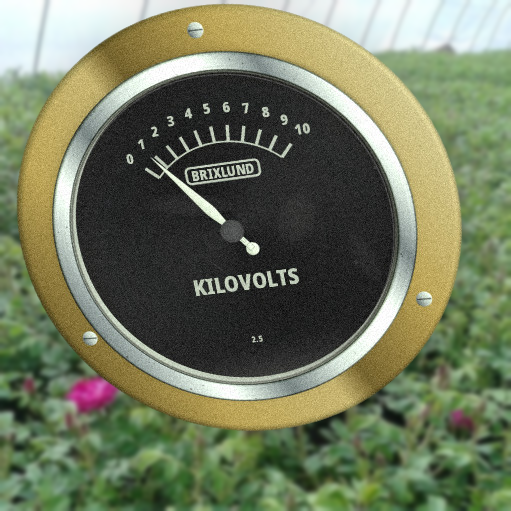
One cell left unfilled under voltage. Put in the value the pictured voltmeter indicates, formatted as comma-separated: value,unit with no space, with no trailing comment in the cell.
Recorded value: 1,kV
